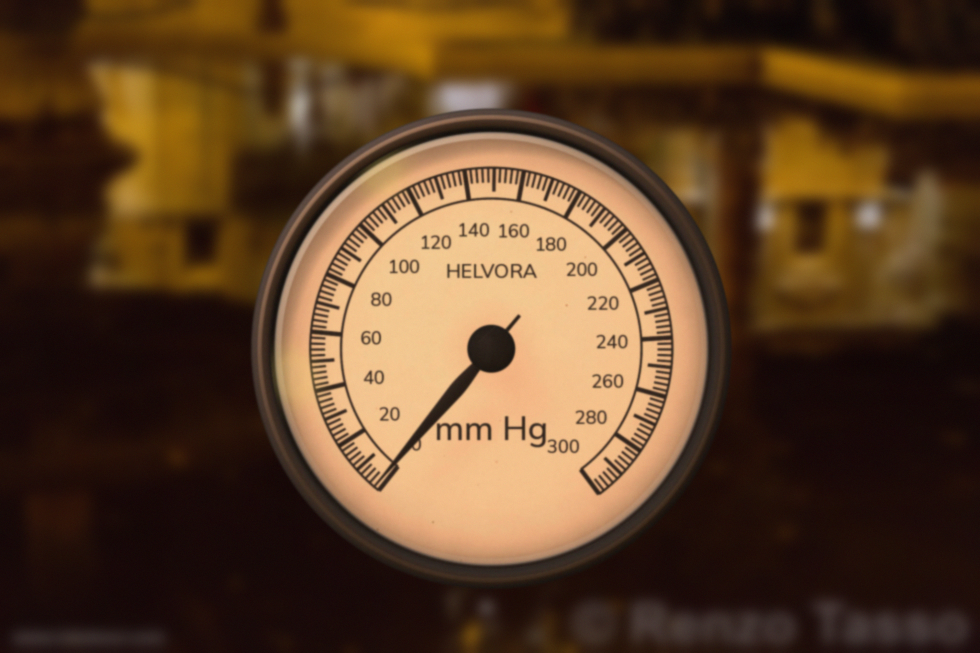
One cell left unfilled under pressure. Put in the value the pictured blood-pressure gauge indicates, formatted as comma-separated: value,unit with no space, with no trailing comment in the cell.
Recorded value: 2,mmHg
